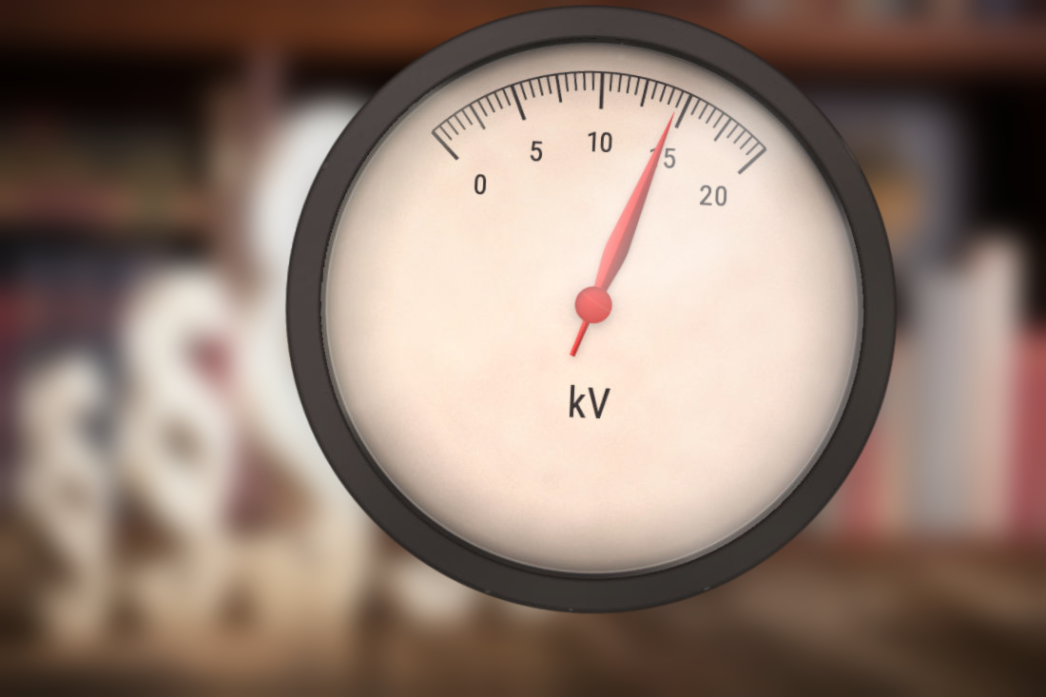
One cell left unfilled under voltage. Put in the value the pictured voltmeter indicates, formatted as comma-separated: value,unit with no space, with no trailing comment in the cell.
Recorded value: 14.5,kV
